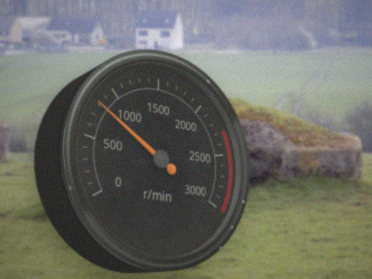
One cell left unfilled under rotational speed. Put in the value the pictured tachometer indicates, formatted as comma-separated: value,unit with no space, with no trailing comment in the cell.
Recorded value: 800,rpm
